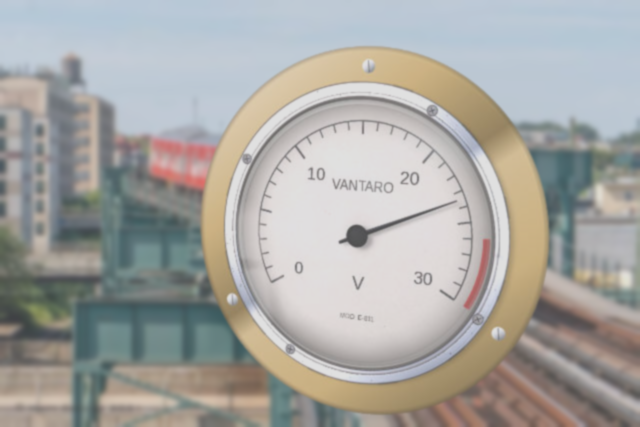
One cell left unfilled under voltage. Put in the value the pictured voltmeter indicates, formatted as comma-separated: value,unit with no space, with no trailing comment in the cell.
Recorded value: 23.5,V
